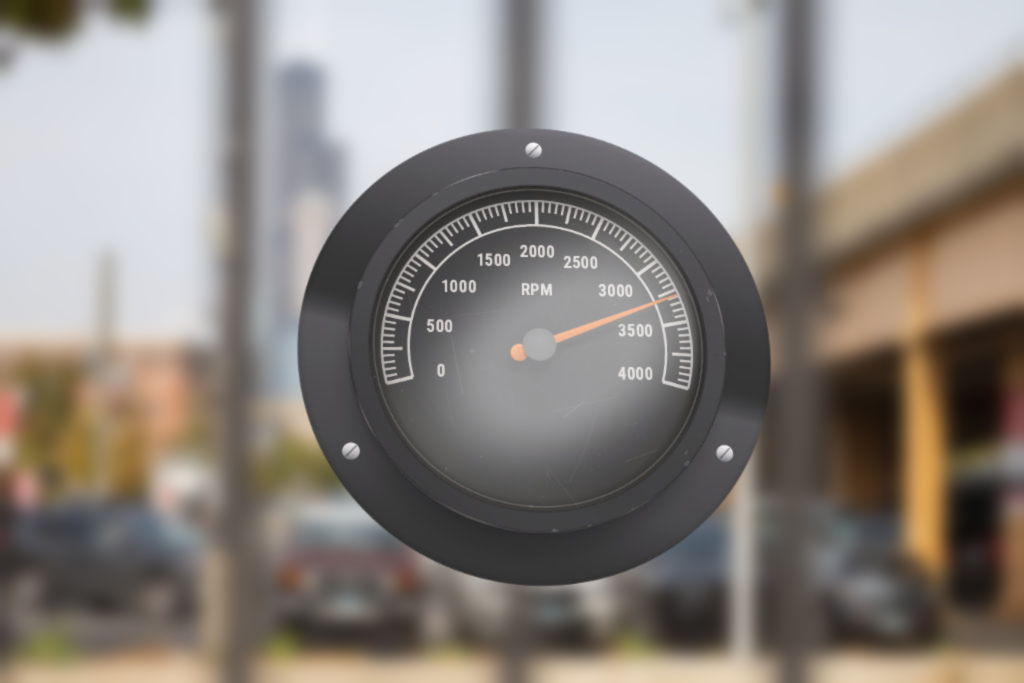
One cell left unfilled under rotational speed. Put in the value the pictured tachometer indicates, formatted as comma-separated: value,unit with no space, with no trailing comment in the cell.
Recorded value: 3300,rpm
